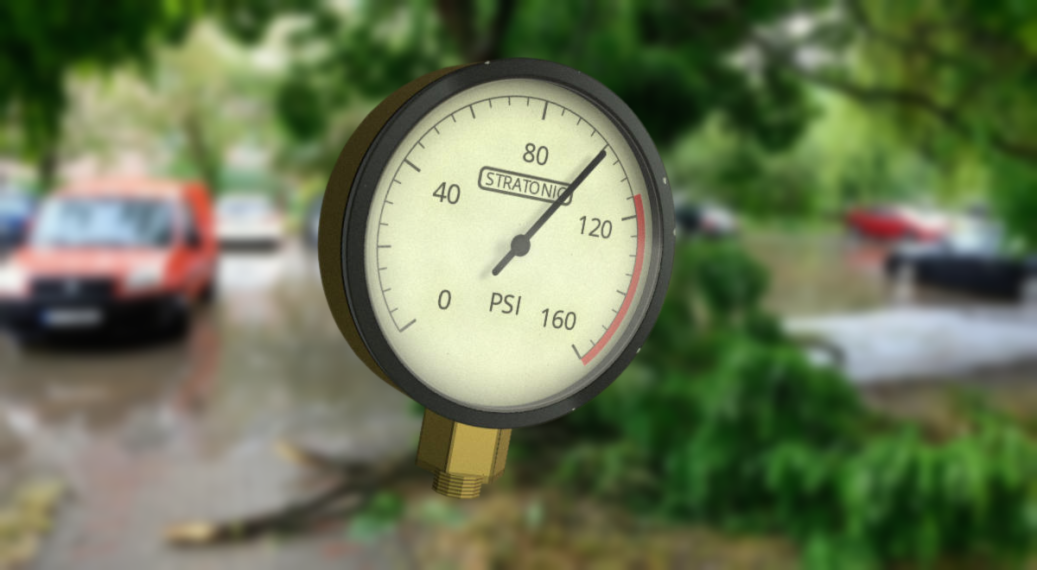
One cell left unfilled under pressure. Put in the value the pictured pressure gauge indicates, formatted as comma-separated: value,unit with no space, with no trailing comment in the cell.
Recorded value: 100,psi
